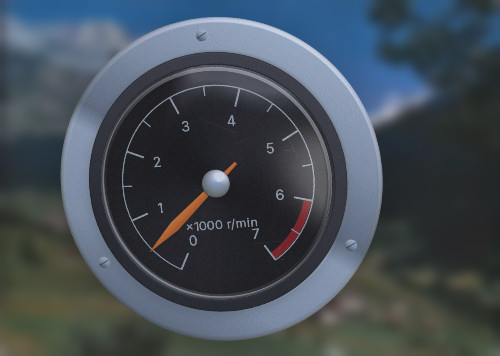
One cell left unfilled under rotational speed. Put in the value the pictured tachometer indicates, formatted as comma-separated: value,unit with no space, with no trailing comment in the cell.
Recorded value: 500,rpm
